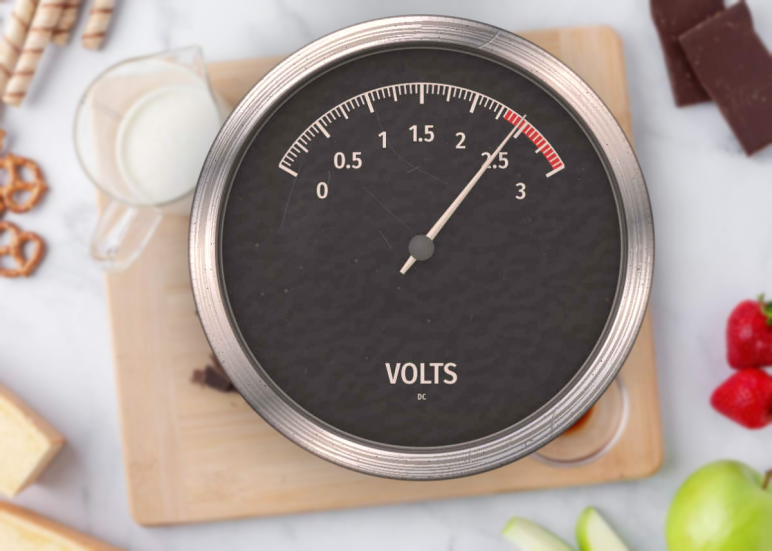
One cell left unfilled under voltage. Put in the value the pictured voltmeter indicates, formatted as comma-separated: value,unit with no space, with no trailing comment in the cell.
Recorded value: 2.45,V
